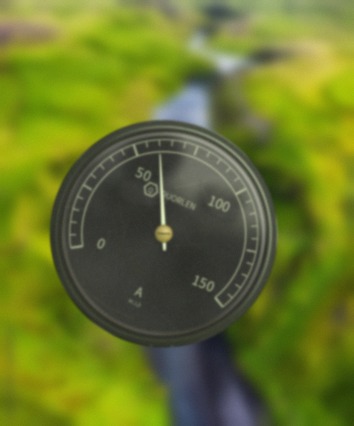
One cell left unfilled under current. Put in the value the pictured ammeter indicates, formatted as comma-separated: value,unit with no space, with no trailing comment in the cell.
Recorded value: 60,A
